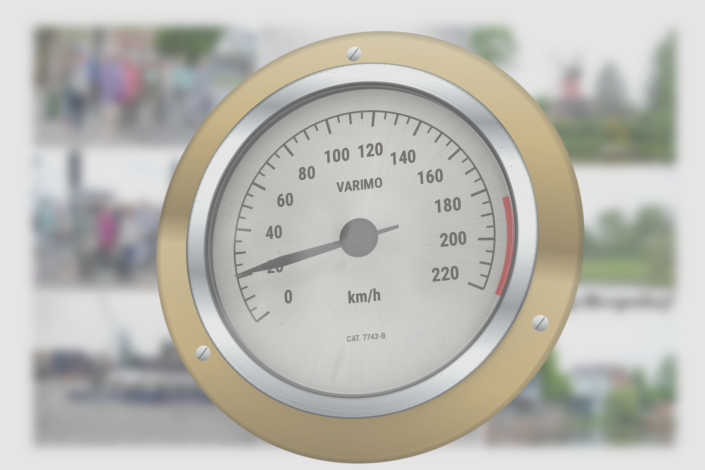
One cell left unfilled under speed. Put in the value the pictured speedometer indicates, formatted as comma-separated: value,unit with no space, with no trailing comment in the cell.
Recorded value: 20,km/h
